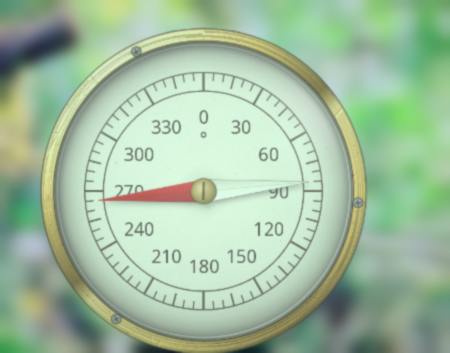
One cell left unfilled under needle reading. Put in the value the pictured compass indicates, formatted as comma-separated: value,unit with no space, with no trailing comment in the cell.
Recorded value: 265,°
